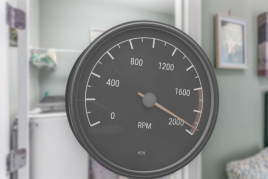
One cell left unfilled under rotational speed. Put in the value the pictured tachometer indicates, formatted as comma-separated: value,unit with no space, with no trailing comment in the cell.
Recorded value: 1950,rpm
